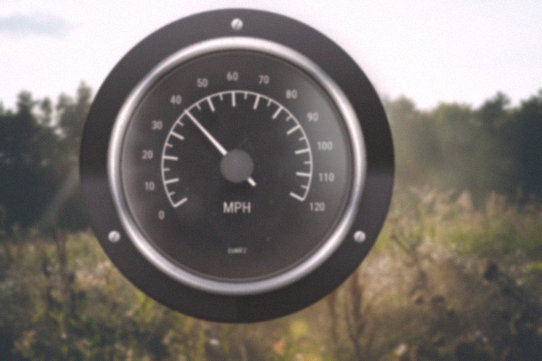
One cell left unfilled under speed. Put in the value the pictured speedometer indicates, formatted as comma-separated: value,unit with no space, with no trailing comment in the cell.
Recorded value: 40,mph
